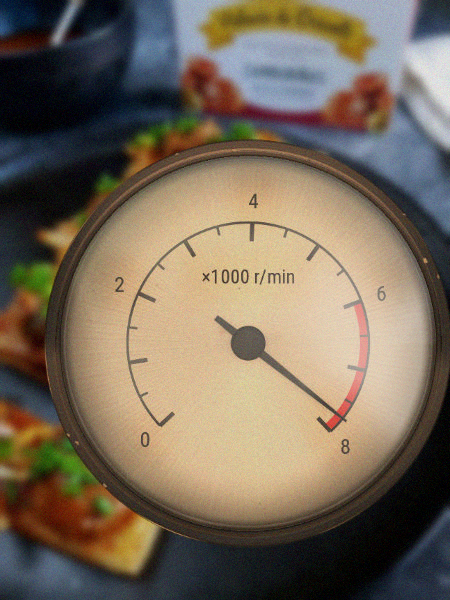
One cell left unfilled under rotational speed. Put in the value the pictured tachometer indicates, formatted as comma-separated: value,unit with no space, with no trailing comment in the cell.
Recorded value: 7750,rpm
